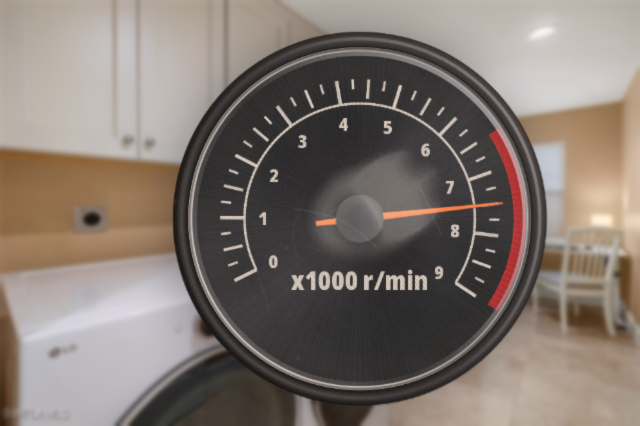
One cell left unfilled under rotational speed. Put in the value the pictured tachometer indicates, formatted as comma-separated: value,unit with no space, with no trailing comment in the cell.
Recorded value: 7500,rpm
